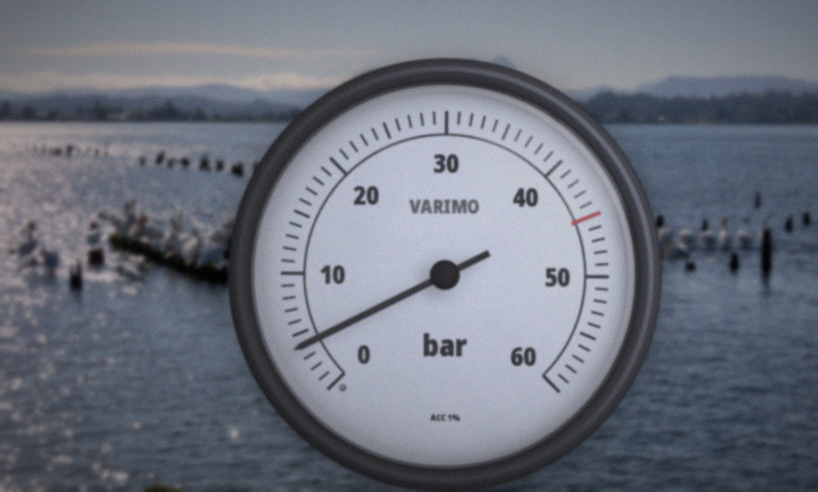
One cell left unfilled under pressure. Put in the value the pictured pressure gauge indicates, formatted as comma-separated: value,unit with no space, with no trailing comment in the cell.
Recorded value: 4,bar
